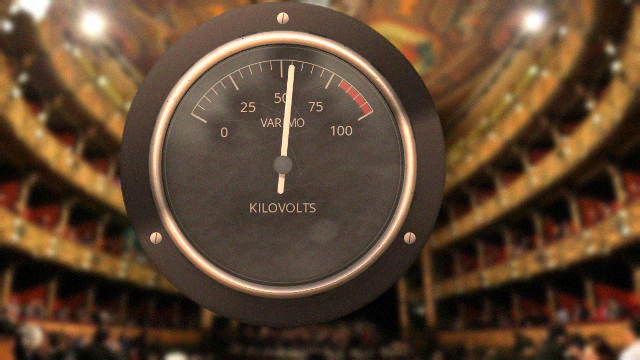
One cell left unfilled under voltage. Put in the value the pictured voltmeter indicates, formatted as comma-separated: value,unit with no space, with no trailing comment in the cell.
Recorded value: 55,kV
